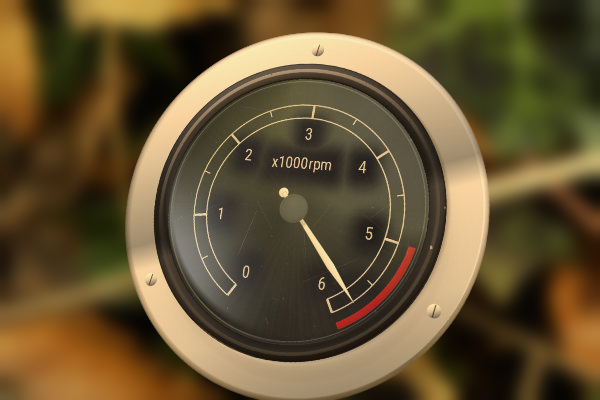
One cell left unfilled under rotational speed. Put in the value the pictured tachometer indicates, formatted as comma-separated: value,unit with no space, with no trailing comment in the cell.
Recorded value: 5750,rpm
